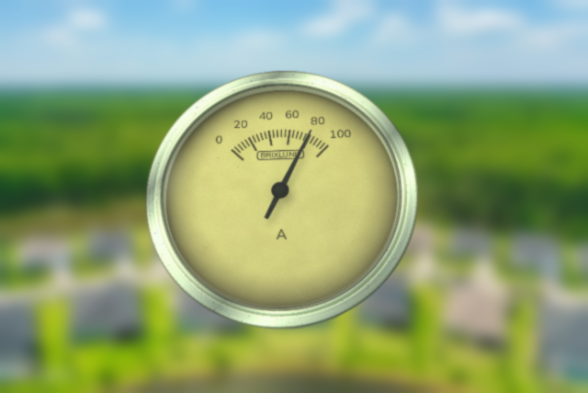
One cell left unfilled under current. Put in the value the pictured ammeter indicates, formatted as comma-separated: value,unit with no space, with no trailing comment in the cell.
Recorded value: 80,A
